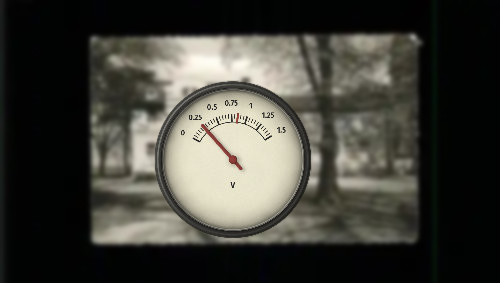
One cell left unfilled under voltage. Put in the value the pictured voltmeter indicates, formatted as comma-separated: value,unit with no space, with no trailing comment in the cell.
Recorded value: 0.25,V
